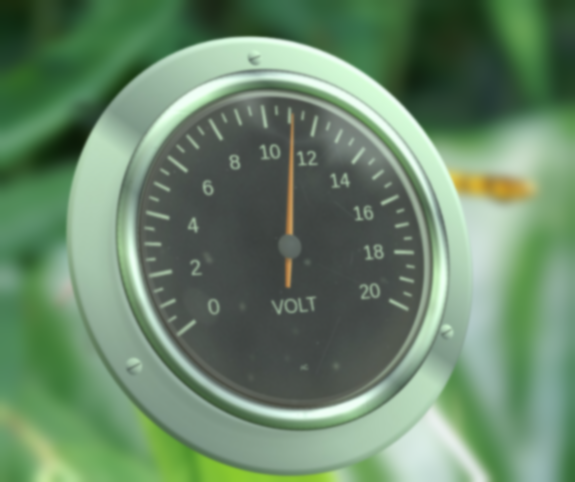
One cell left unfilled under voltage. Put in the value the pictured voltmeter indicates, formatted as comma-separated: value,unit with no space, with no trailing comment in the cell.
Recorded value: 11,V
